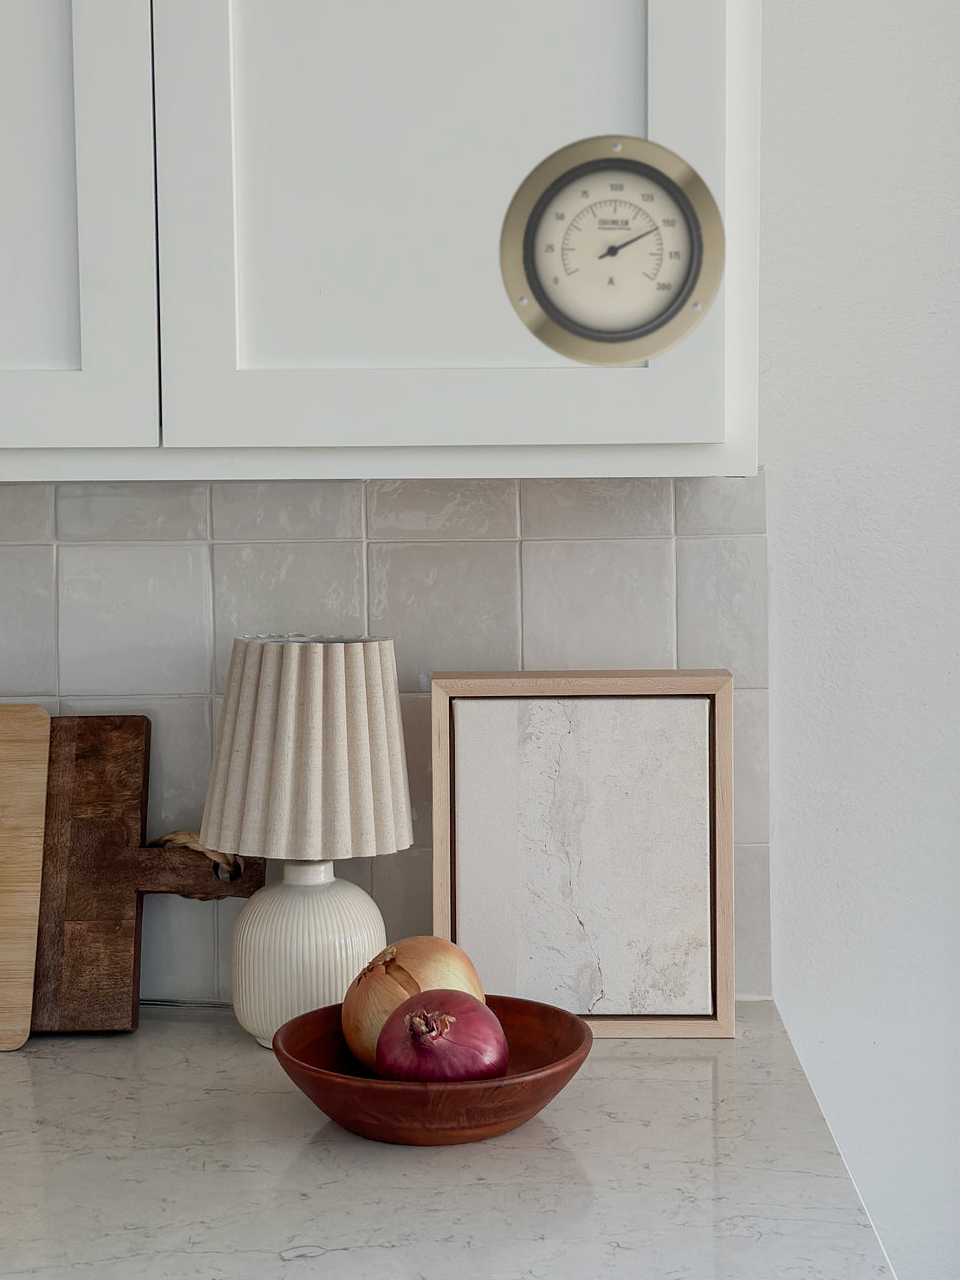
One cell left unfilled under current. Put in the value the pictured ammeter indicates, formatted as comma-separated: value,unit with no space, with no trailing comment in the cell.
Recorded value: 150,A
